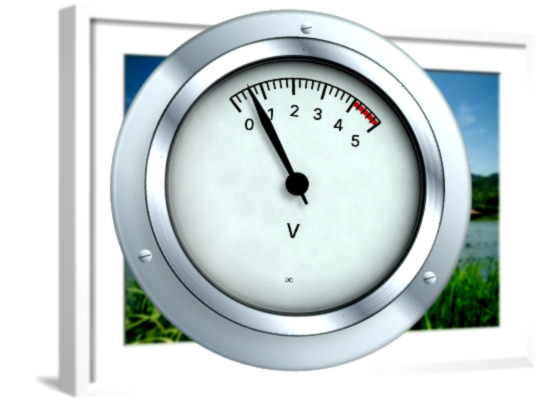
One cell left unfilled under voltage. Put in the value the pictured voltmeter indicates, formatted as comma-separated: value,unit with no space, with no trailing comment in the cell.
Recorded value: 0.6,V
